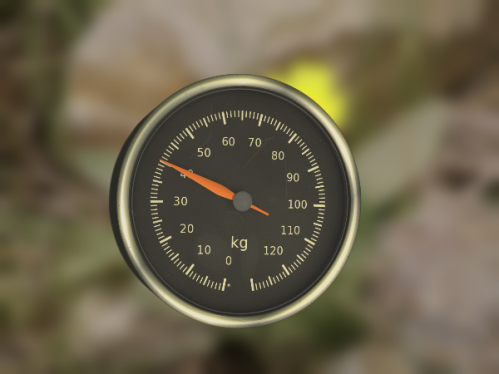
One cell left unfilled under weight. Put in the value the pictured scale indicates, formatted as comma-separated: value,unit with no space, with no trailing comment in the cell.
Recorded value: 40,kg
